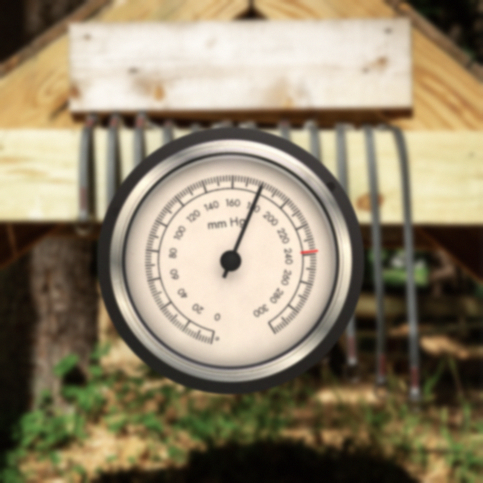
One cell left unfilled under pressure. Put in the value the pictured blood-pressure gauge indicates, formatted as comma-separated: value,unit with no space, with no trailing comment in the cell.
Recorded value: 180,mmHg
